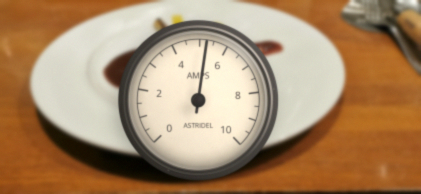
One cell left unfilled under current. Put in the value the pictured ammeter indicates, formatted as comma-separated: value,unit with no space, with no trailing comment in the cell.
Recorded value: 5.25,A
